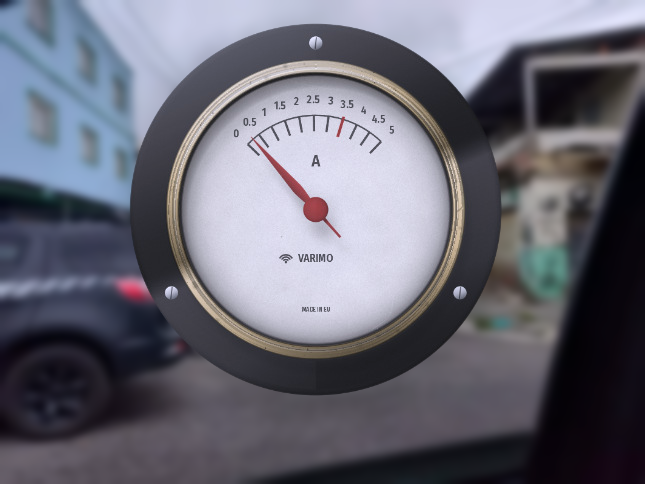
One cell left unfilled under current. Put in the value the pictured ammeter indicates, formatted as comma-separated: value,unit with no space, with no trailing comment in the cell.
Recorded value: 0.25,A
